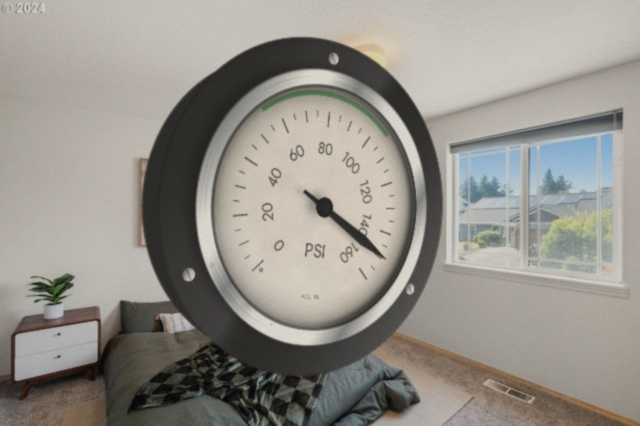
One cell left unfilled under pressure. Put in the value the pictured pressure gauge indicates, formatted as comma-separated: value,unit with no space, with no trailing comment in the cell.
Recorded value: 150,psi
